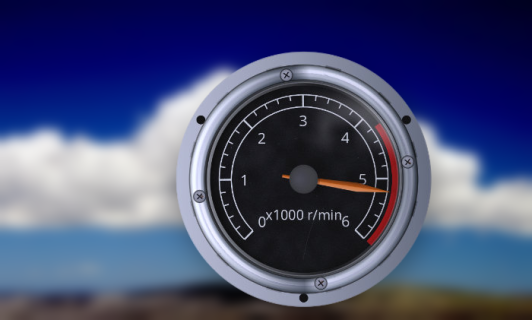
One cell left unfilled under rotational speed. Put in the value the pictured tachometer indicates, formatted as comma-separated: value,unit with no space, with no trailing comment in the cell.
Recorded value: 5200,rpm
